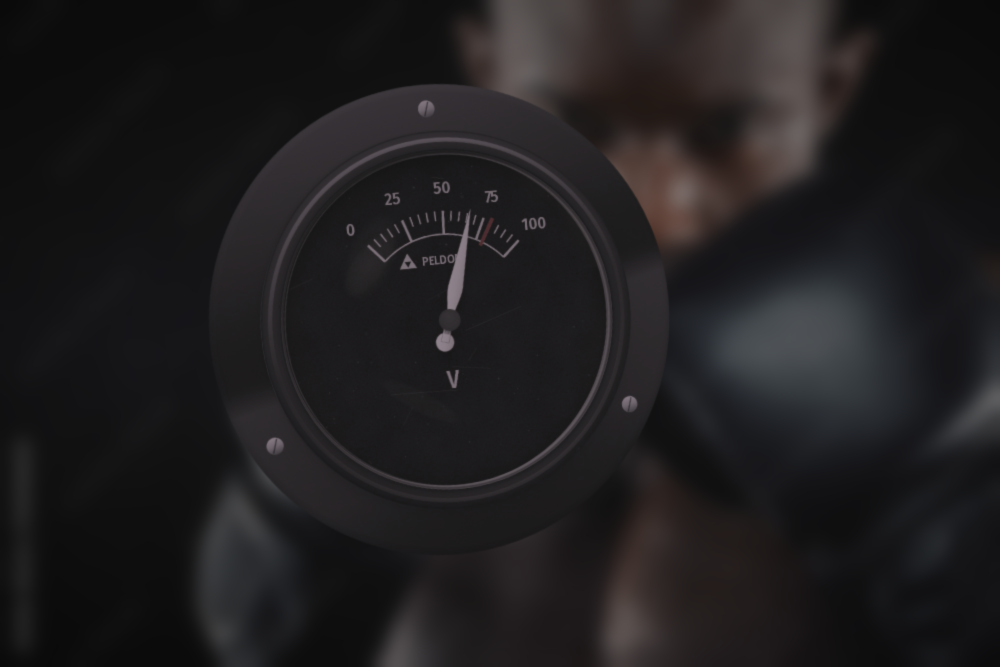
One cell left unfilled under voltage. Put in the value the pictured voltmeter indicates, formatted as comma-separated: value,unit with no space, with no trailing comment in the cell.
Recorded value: 65,V
